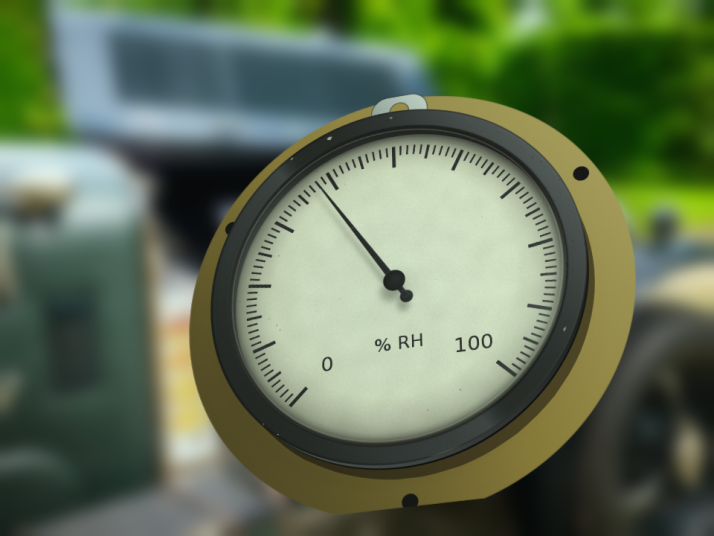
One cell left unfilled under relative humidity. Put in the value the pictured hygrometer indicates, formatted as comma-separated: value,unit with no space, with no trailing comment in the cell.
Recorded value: 38,%
